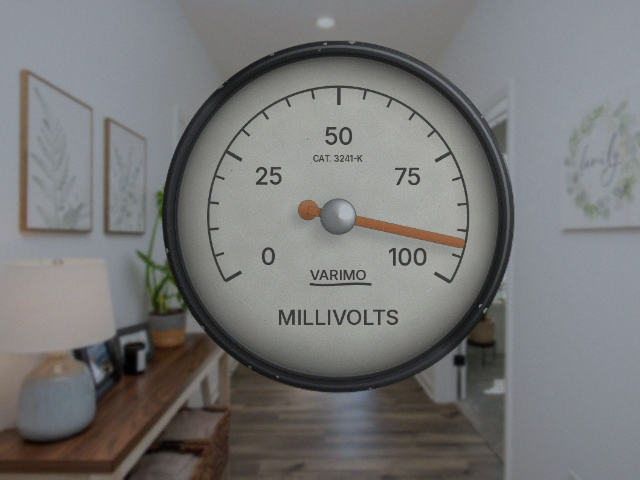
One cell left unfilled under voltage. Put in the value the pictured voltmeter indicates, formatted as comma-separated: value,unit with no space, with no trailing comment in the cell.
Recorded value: 92.5,mV
